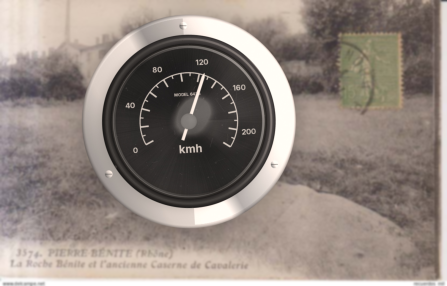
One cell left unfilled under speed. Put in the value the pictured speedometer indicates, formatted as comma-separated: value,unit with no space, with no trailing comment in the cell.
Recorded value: 125,km/h
